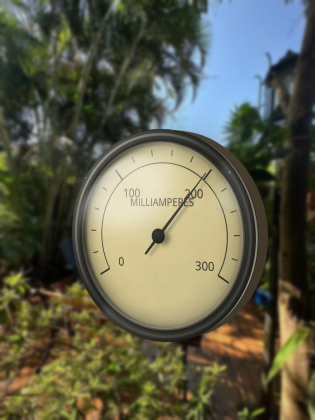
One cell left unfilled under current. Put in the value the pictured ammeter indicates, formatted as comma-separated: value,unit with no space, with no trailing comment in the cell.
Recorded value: 200,mA
